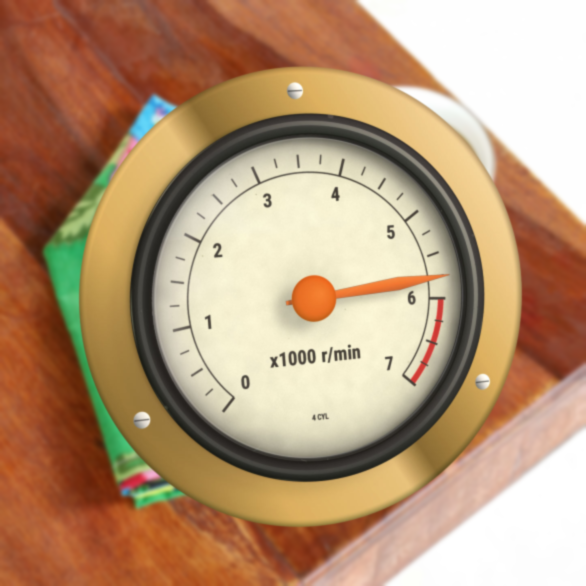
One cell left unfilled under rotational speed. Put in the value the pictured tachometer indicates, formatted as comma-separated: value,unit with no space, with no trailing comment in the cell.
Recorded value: 5750,rpm
